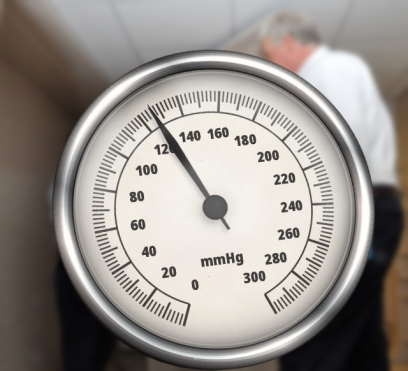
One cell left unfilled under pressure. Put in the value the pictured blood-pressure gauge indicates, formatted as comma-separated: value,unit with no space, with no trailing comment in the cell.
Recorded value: 126,mmHg
